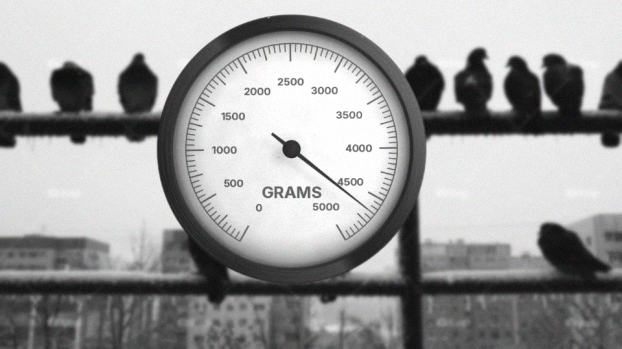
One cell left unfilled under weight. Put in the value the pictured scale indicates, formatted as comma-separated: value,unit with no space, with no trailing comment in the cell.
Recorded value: 4650,g
